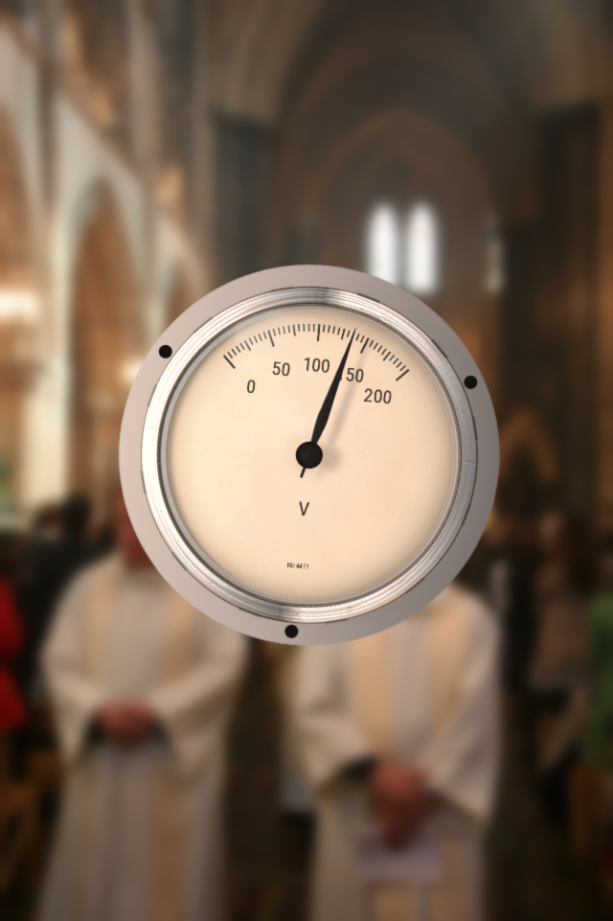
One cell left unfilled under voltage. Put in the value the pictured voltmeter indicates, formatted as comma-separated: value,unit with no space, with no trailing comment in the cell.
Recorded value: 135,V
